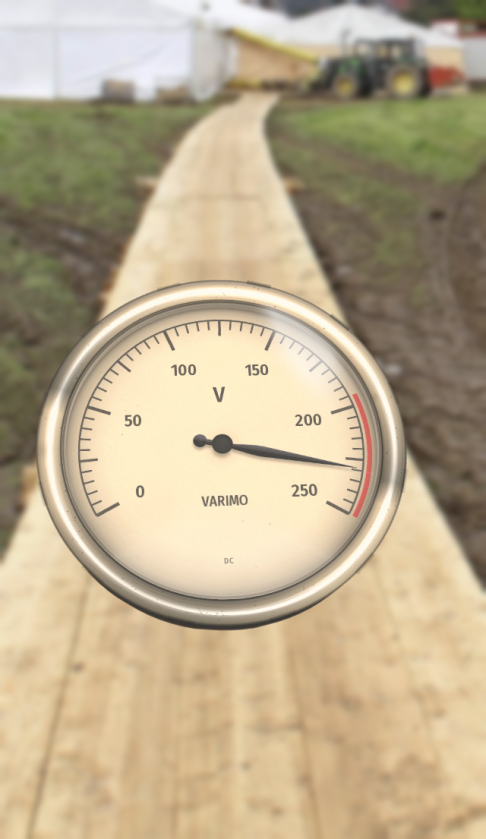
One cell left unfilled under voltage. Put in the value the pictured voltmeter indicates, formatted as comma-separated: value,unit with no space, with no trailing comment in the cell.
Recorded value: 230,V
